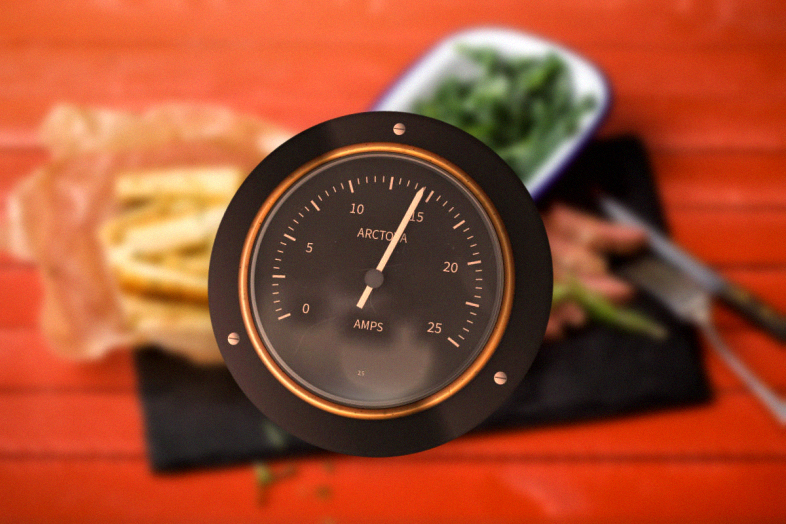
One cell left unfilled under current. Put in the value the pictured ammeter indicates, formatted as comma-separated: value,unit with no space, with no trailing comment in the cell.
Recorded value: 14.5,A
